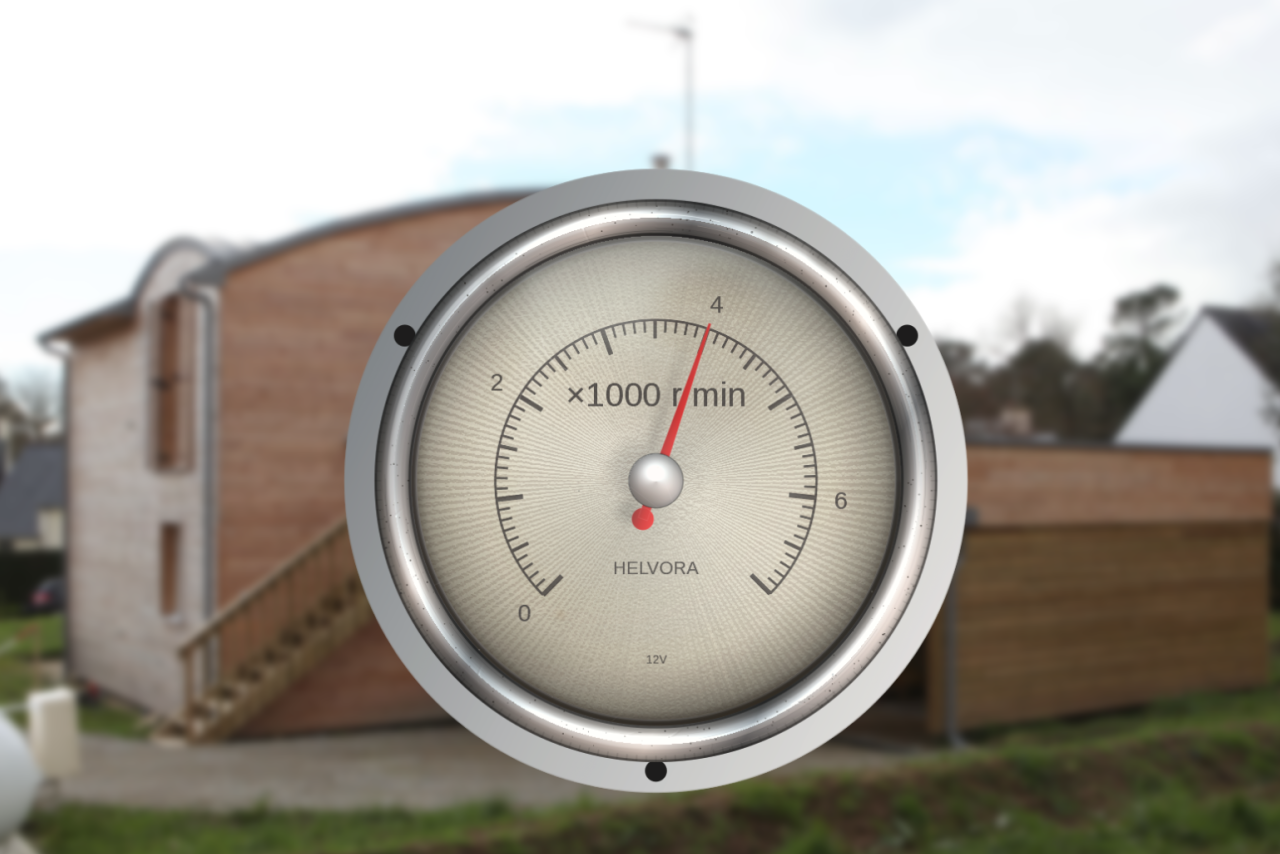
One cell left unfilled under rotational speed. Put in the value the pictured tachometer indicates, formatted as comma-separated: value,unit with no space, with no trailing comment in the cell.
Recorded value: 4000,rpm
